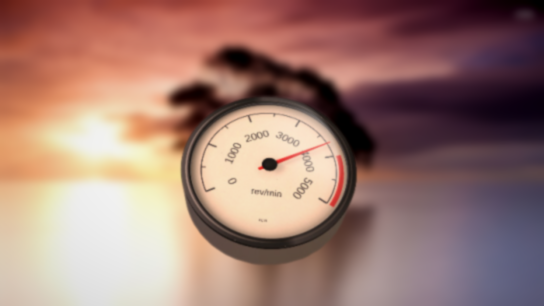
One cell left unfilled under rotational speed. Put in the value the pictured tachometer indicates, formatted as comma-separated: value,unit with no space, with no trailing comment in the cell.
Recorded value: 3750,rpm
